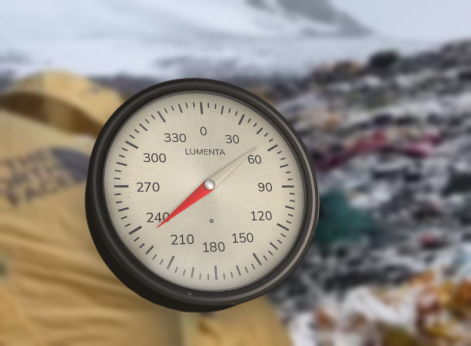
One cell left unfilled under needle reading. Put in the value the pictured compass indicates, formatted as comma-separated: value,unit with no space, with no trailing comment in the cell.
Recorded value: 232.5,°
